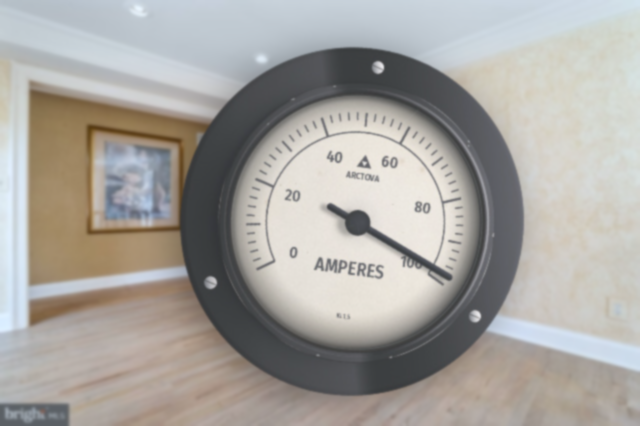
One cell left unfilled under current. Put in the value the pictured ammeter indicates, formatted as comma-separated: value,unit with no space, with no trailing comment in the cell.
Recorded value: 98,A
